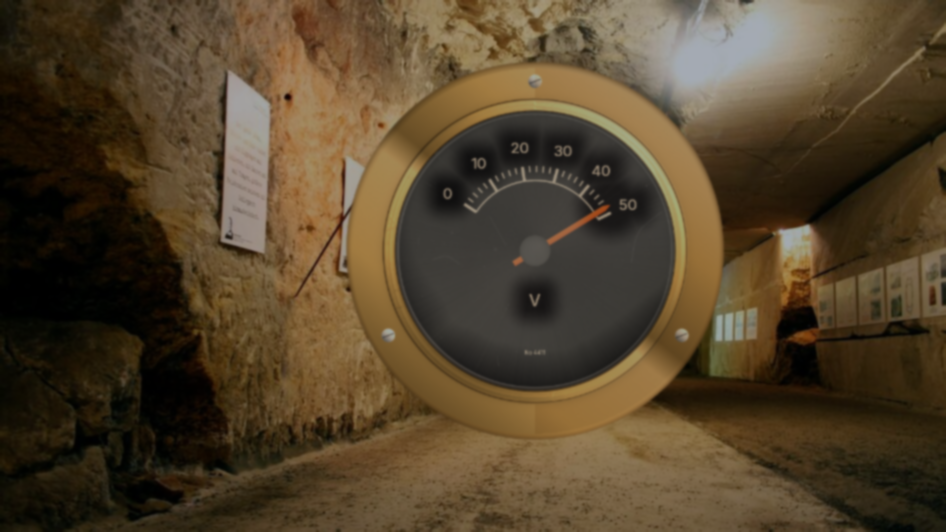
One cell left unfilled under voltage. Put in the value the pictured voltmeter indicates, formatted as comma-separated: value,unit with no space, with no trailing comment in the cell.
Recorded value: 48,V
